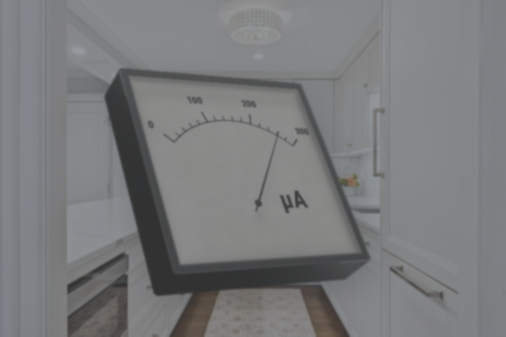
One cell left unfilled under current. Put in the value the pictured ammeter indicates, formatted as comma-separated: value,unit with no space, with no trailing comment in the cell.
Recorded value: 260,µA
